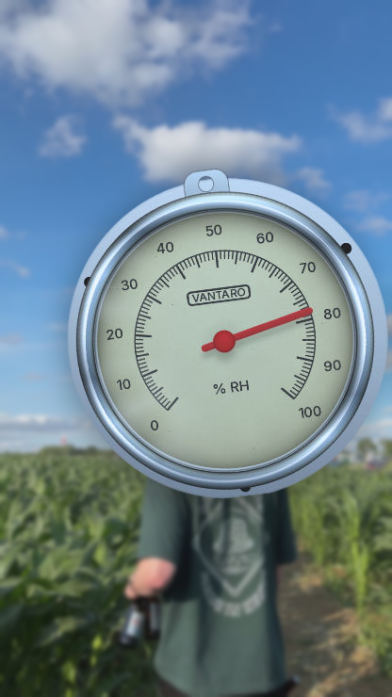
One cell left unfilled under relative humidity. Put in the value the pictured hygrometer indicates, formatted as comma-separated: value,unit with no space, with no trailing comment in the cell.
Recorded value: 78,%
